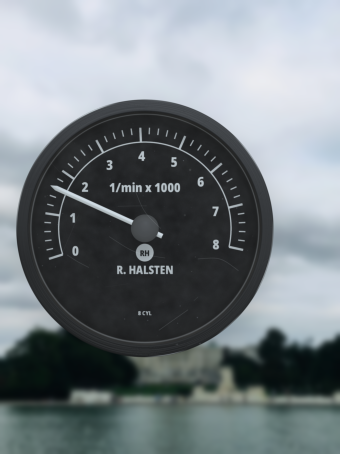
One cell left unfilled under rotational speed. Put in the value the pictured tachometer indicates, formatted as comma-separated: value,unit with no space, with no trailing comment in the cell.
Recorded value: 1600,rpm
